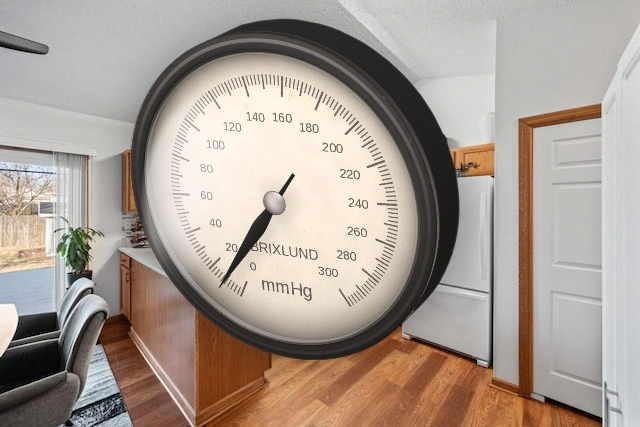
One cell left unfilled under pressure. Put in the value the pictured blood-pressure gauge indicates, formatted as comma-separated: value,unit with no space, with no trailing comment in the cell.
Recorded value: 10,mmHg
